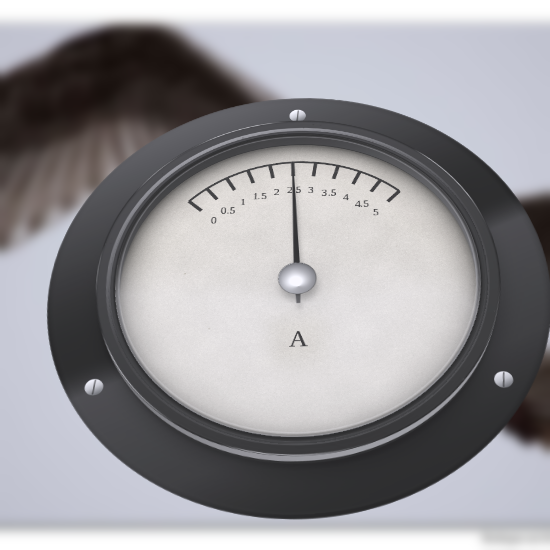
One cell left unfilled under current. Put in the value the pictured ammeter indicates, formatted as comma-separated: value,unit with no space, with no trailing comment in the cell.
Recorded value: 2.5,A
